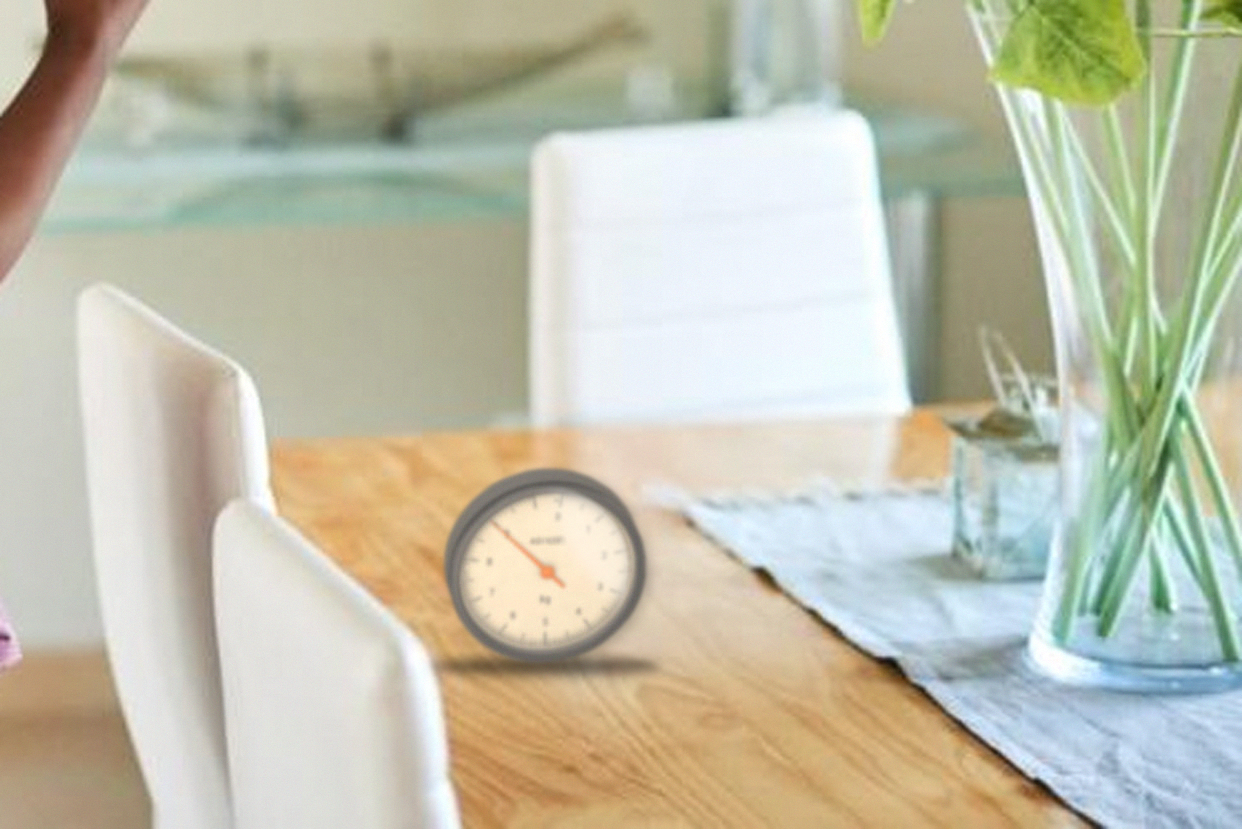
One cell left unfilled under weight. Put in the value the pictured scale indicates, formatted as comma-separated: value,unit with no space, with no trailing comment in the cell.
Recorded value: 9,kg
